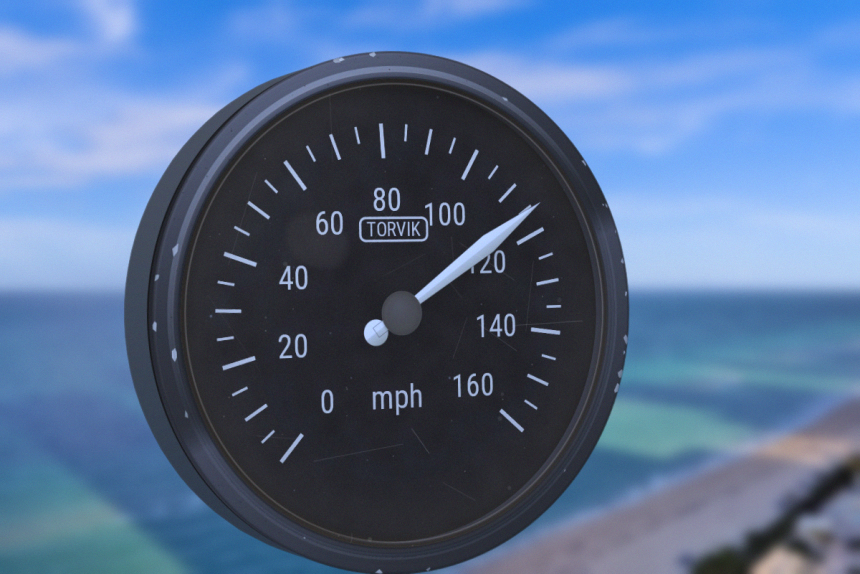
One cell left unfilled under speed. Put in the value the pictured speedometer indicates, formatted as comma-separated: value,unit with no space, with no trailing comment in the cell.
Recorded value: 115,mph
